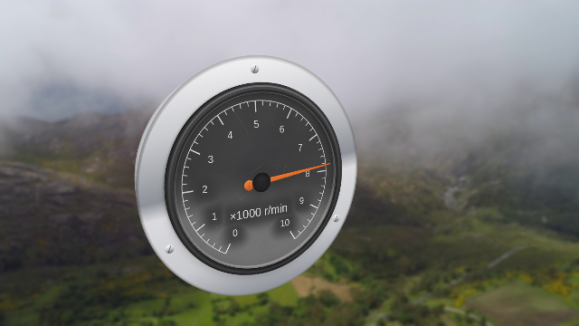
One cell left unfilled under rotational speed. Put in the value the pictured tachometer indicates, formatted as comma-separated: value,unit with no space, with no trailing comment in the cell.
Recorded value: 7800,rpm
